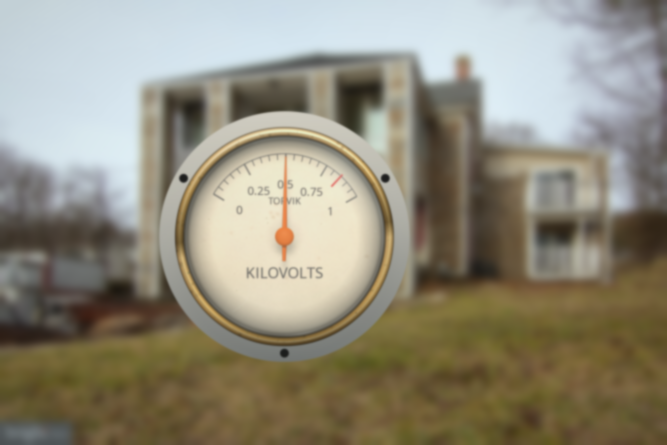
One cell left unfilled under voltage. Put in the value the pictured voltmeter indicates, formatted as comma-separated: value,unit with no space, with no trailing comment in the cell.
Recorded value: 0.5,kV
